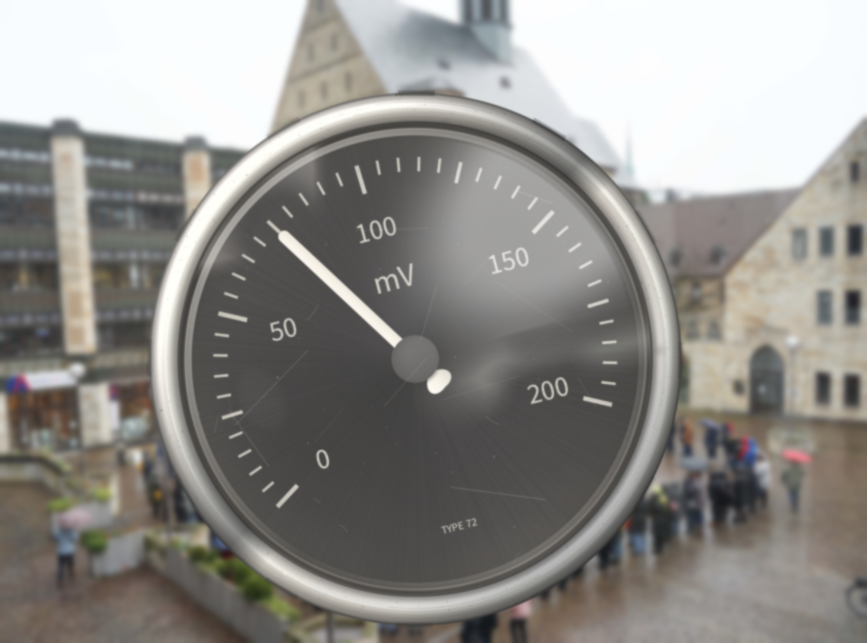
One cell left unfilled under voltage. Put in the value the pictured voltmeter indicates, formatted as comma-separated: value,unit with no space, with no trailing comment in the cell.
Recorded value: 75,mV
